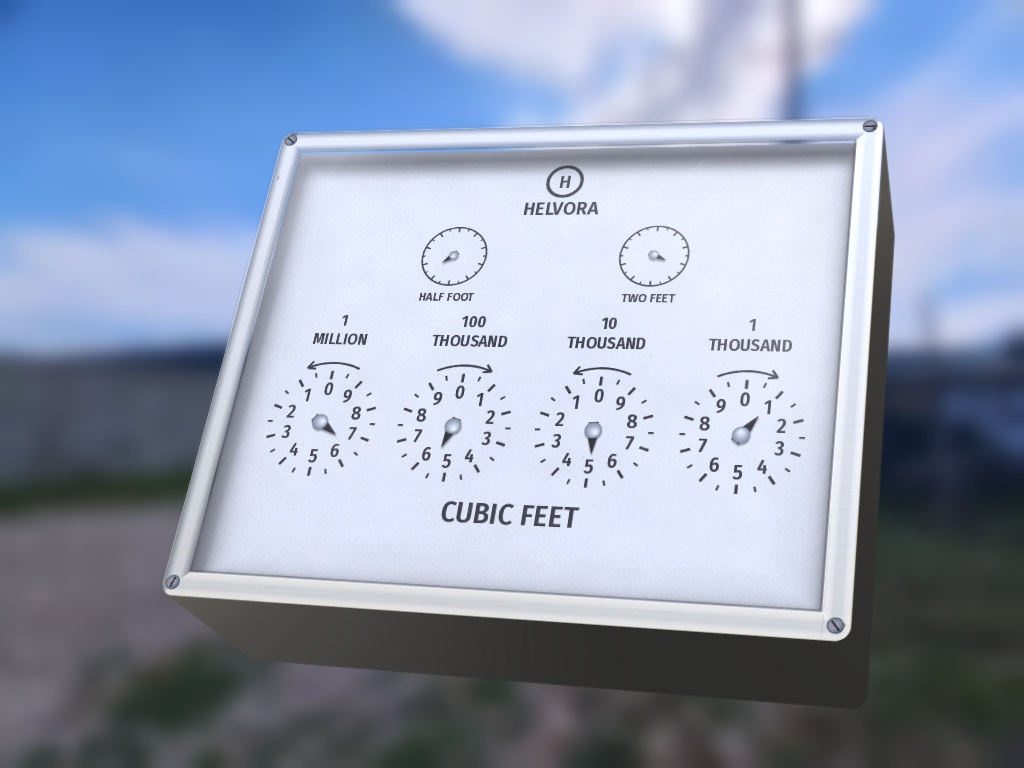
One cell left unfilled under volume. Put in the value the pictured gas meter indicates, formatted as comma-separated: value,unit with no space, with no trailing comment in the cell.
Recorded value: 655100,ft³
